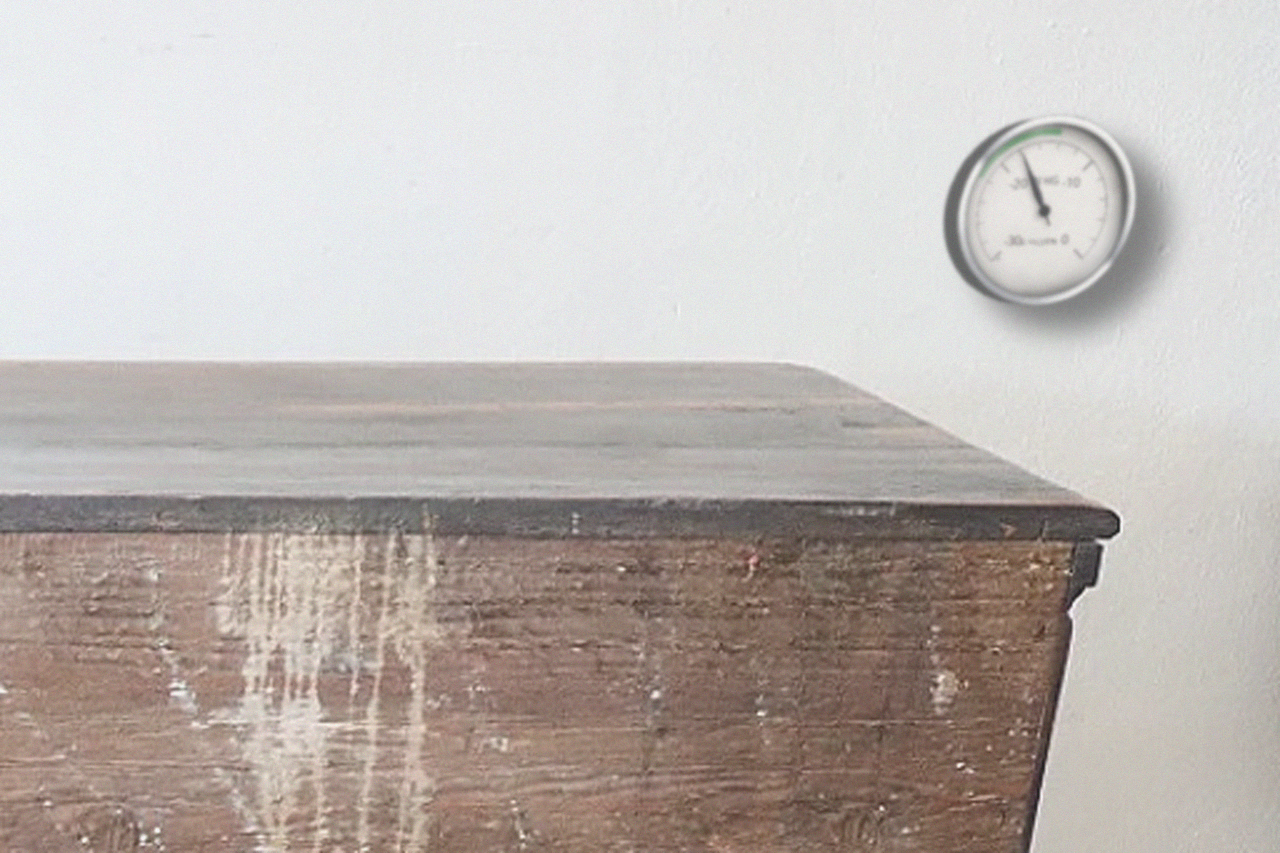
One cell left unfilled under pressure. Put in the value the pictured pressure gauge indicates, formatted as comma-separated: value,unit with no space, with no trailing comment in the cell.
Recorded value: -18,inHg
